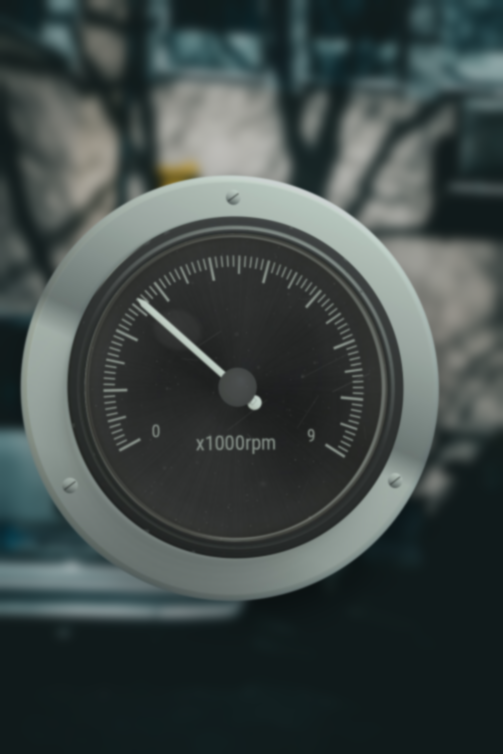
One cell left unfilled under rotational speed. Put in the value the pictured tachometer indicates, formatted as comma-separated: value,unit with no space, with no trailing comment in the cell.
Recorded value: 2600,rpm
